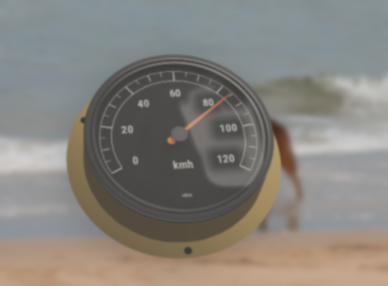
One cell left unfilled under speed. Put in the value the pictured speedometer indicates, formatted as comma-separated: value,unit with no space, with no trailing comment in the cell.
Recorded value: 85,km/h
